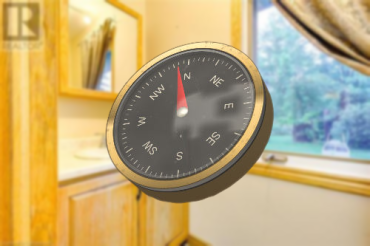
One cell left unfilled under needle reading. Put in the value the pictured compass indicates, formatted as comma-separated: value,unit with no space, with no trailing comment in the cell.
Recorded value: 350,°
